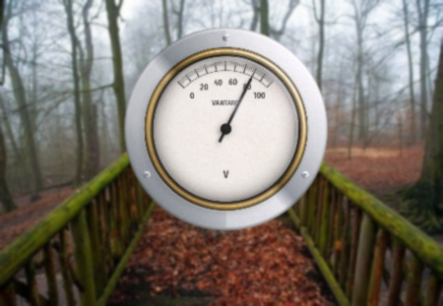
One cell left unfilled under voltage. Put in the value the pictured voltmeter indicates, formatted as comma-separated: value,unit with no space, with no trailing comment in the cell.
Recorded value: 80,V
